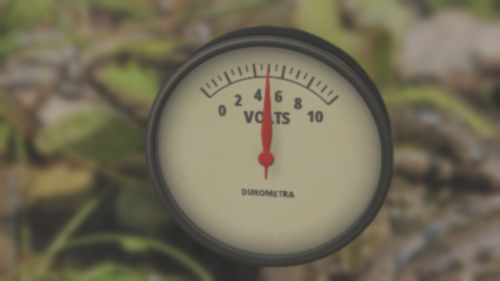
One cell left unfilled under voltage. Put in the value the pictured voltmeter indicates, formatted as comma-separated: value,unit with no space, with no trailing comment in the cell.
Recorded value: 5,V
